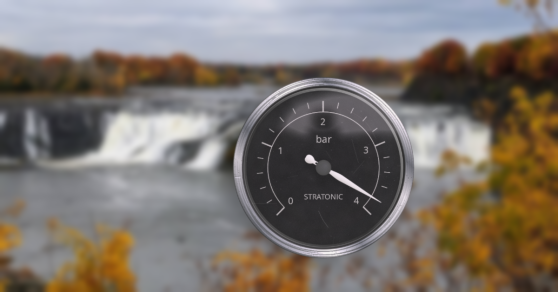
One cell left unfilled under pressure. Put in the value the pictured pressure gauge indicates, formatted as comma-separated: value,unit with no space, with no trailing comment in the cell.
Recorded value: 3.8,bar
